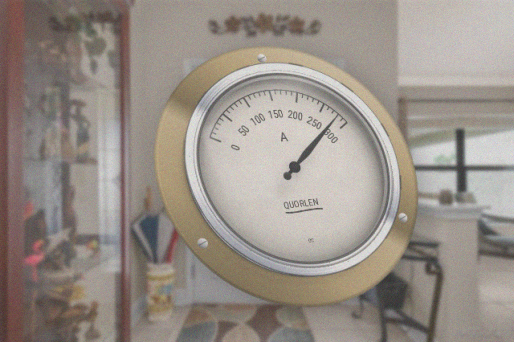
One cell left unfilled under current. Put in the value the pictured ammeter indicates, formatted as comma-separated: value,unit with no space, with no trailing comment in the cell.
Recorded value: 280,A
